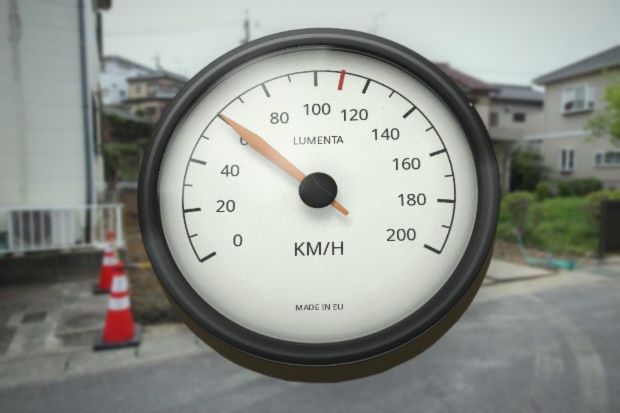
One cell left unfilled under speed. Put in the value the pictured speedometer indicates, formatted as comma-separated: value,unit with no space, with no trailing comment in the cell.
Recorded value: 60,km/h
